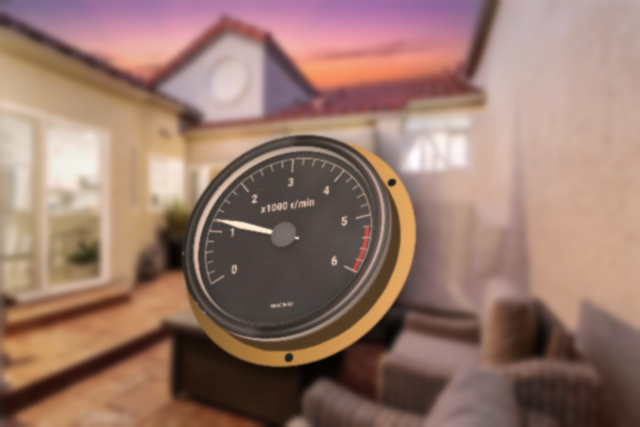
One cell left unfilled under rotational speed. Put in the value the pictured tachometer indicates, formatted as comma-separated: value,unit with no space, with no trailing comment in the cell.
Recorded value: 1200,rpm
